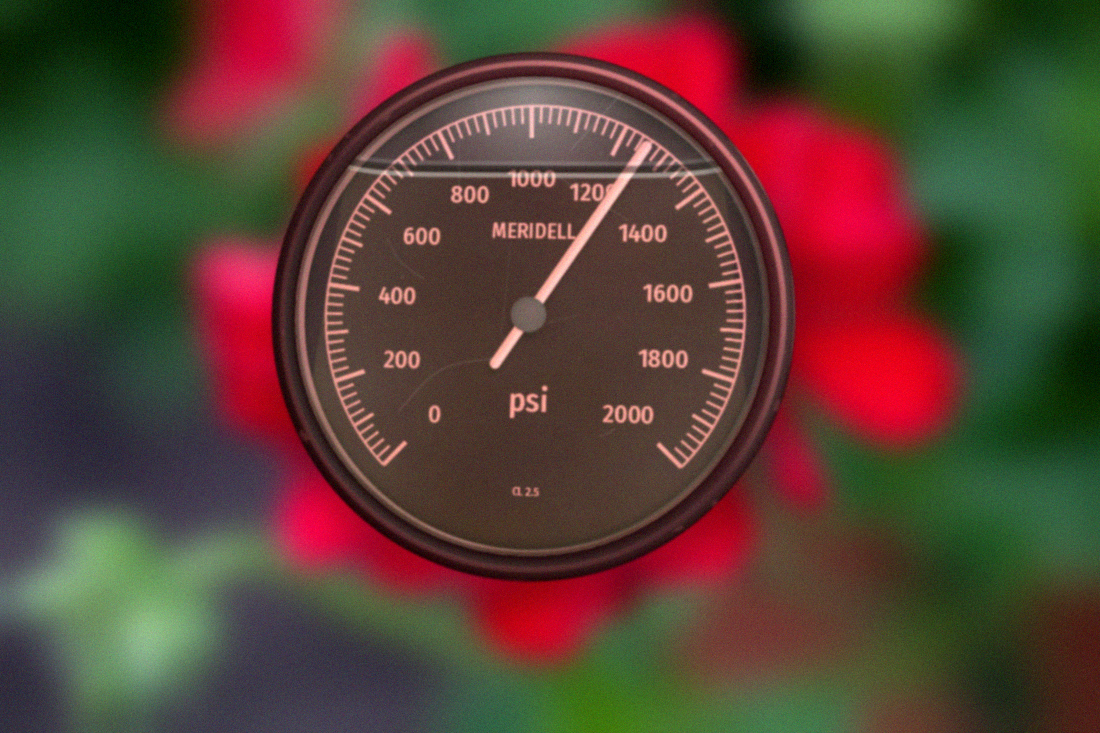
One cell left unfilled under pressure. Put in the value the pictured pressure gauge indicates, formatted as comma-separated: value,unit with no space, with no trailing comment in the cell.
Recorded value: 1260,psi
